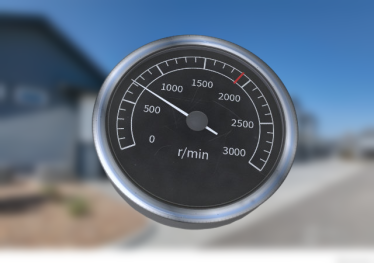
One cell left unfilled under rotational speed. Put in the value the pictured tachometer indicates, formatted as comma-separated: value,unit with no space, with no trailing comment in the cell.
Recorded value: 700,rpm
